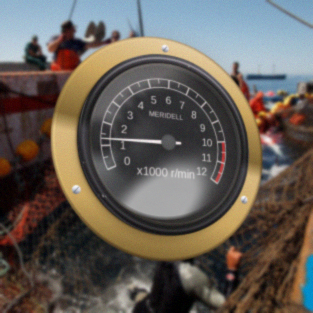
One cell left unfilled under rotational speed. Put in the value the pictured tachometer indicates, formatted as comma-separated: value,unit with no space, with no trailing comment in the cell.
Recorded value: 1250,rpm
